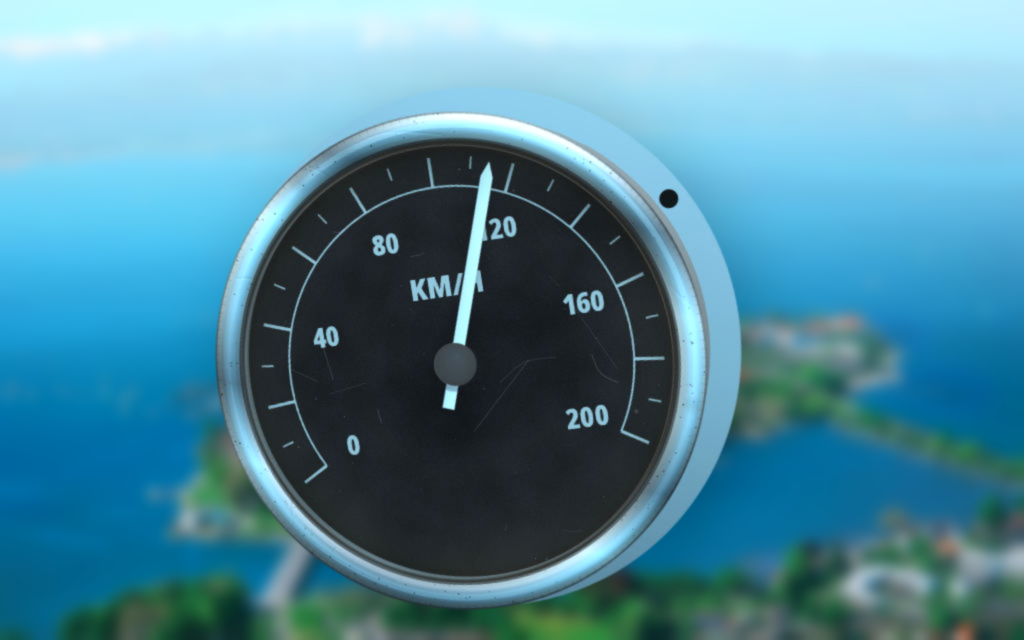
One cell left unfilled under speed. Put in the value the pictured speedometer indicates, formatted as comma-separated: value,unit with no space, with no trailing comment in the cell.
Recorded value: 115,km/h
